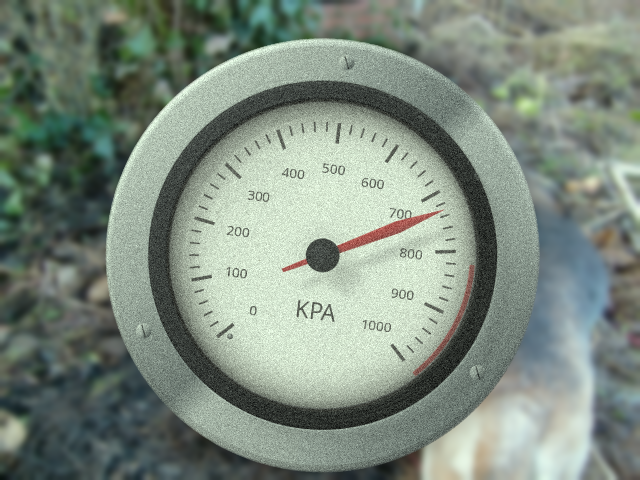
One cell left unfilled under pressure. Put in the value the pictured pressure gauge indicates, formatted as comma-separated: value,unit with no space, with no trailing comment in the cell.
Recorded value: 730,kPa
